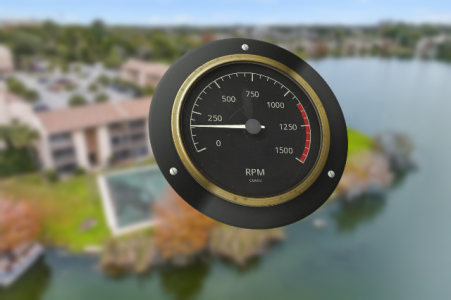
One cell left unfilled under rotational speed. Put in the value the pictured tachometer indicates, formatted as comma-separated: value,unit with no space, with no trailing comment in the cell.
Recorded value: 150,rpm
